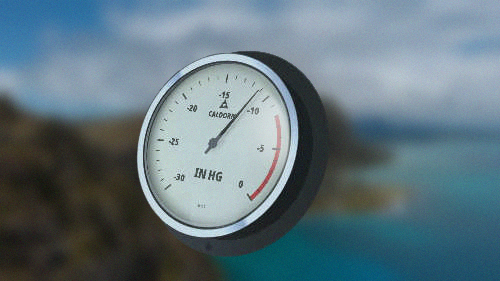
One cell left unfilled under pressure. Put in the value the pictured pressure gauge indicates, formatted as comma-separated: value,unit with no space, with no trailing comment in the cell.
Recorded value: -11,inHg
